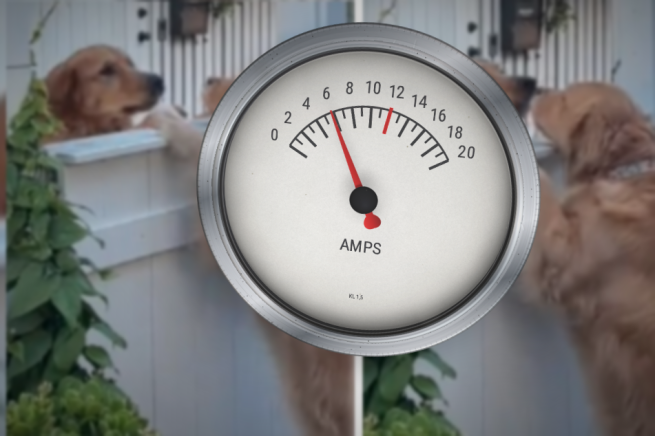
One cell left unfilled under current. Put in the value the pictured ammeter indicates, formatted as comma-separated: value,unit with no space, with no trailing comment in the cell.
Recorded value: 6,A
